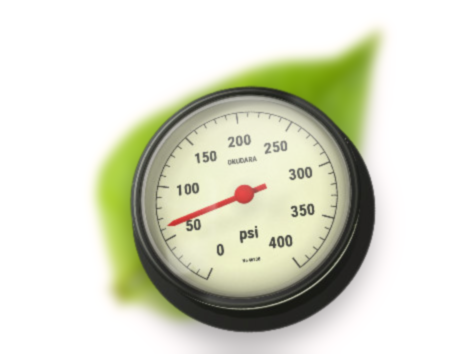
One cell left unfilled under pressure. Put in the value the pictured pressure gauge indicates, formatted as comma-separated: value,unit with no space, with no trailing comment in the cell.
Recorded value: 60,psi
